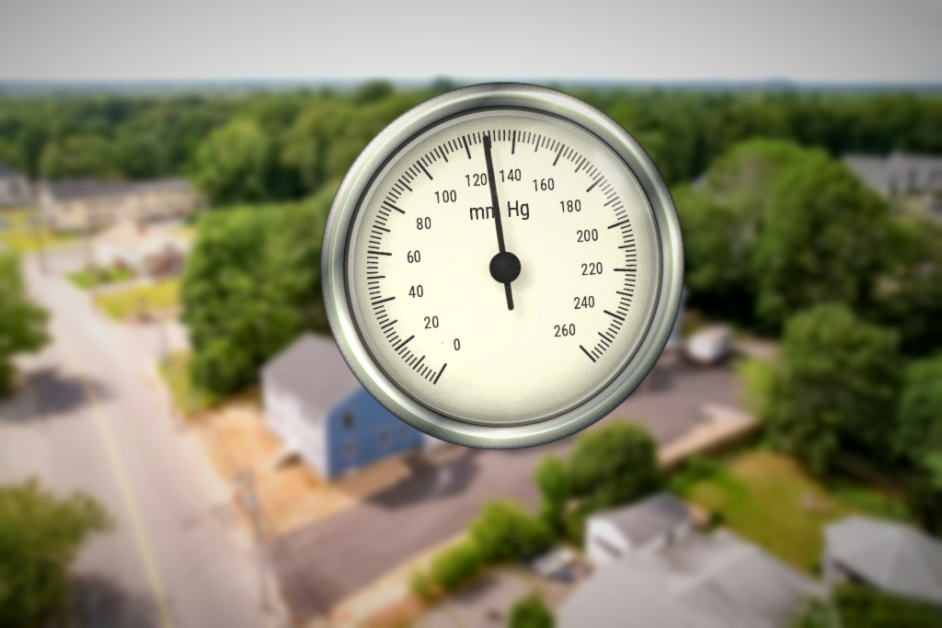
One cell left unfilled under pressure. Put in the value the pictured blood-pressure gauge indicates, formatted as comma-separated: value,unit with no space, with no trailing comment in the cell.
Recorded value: 128,mmHg
